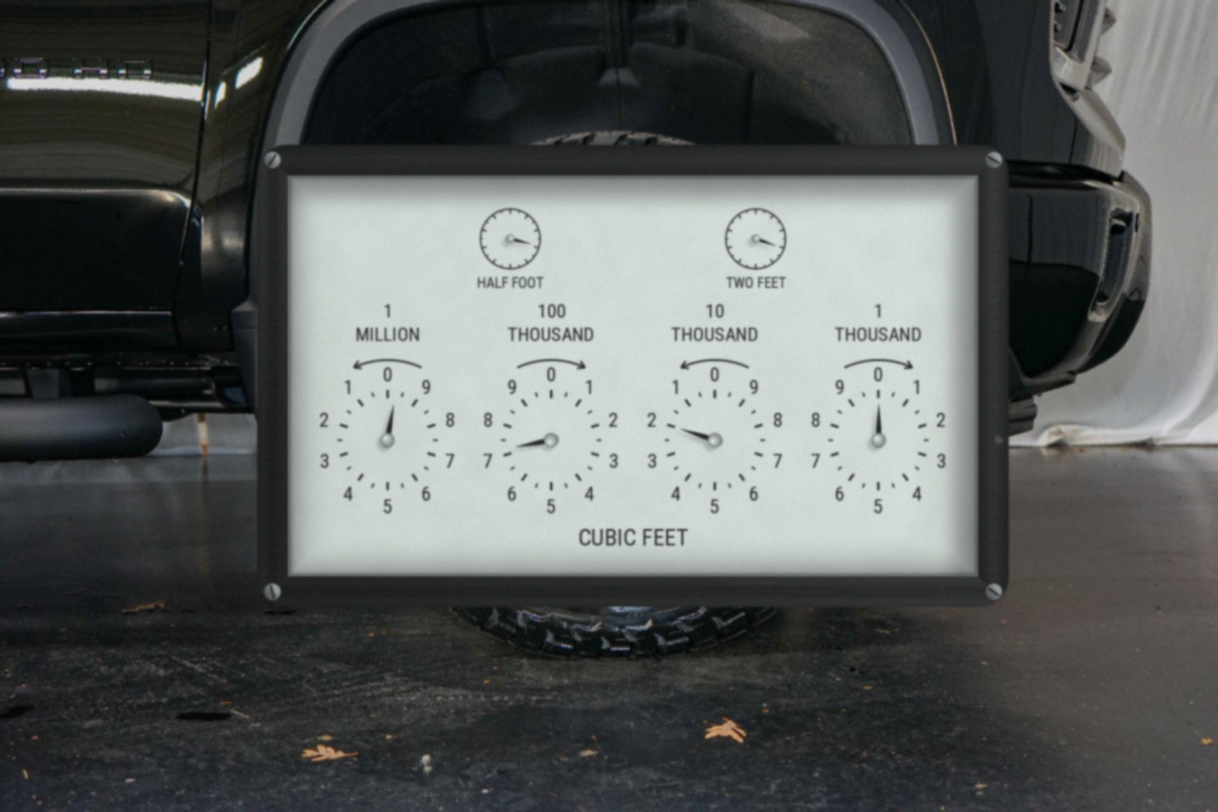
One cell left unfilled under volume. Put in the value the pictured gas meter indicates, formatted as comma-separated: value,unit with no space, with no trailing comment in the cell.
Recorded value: 972000,ft³
